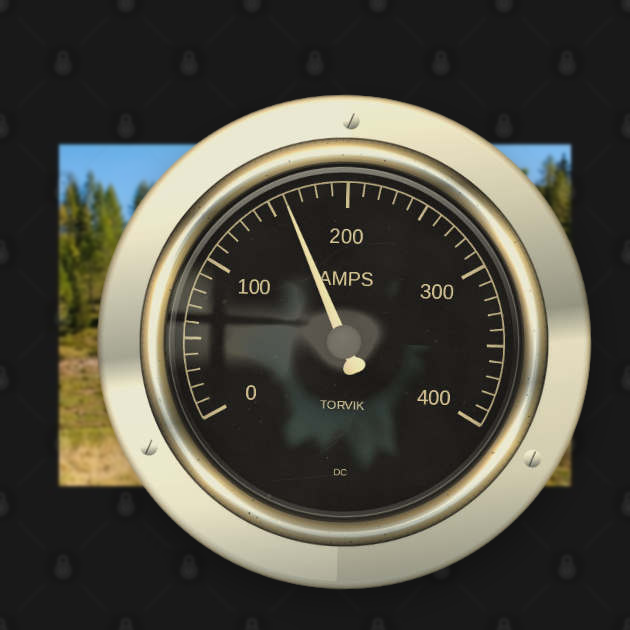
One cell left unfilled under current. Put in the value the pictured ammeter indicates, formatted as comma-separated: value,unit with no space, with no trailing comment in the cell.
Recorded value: 160,A
